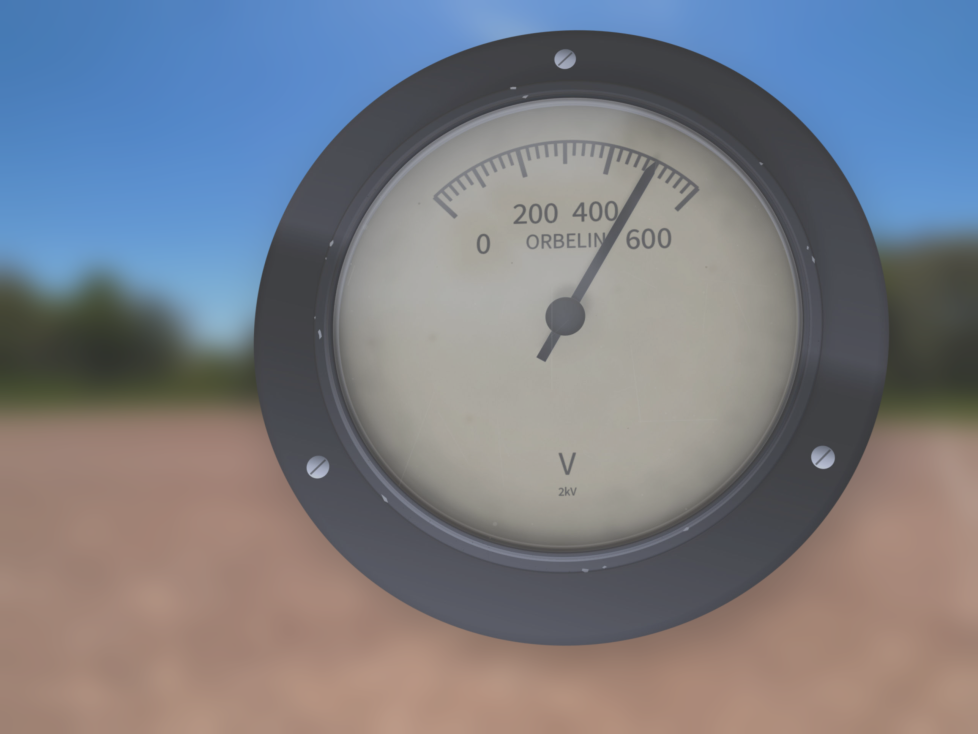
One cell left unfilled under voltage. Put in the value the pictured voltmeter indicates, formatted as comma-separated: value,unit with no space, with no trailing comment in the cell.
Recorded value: 500,V
